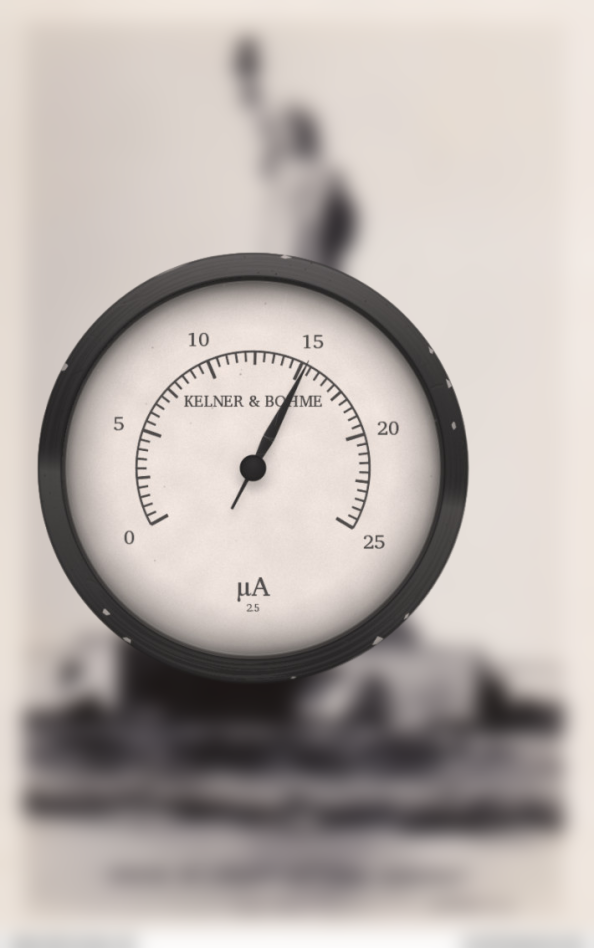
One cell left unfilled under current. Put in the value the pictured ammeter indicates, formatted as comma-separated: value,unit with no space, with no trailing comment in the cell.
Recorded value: 15.25,µA
